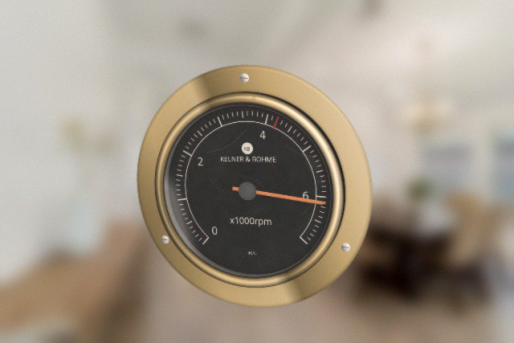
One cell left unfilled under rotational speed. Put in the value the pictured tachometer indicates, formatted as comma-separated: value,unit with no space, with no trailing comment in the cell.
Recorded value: 6100,rpm
